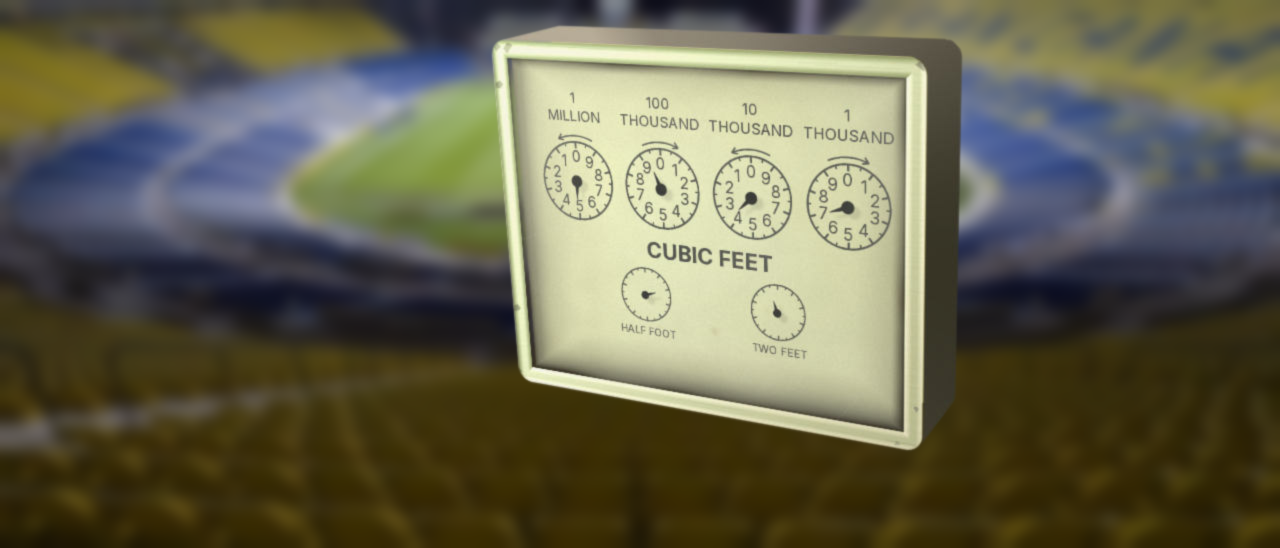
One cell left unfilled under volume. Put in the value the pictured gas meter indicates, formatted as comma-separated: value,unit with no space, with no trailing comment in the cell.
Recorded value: 493700,ft³
